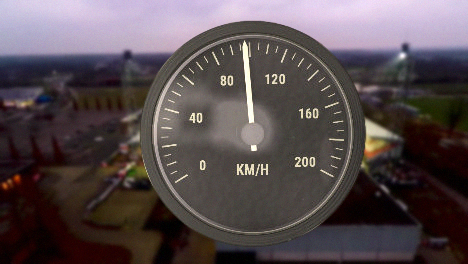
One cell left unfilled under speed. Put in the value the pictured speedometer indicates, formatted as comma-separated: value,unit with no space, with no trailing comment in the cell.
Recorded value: 97.5,km/h
